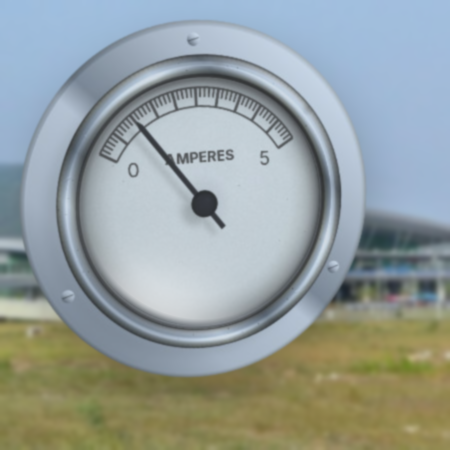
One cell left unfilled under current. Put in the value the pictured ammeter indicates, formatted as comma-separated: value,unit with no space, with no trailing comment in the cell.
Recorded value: 1,A
